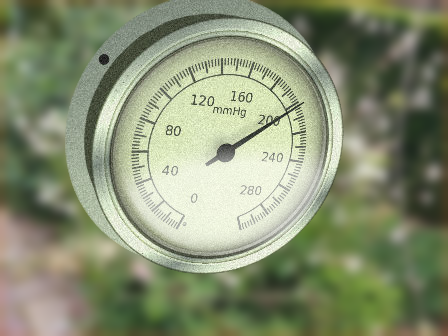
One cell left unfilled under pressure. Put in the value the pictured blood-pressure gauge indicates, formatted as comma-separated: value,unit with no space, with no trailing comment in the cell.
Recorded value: 200,mmHg
